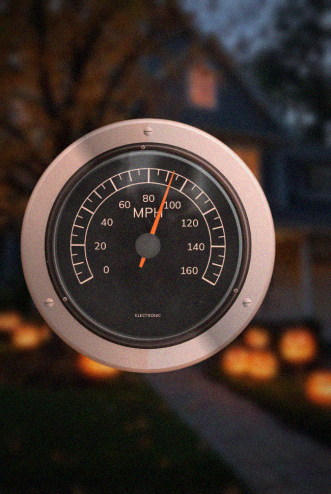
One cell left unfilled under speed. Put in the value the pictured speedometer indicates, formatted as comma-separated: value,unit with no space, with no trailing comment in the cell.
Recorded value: 92.5,mph
